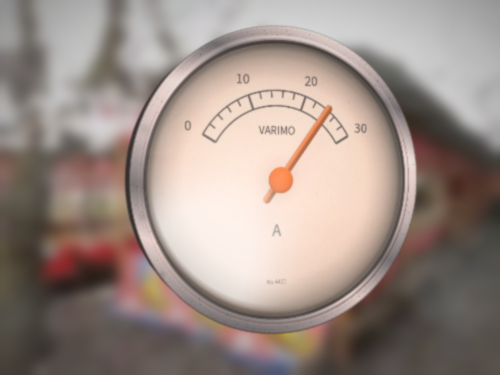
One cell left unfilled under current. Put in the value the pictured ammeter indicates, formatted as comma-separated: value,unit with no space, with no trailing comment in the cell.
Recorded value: 24,A
